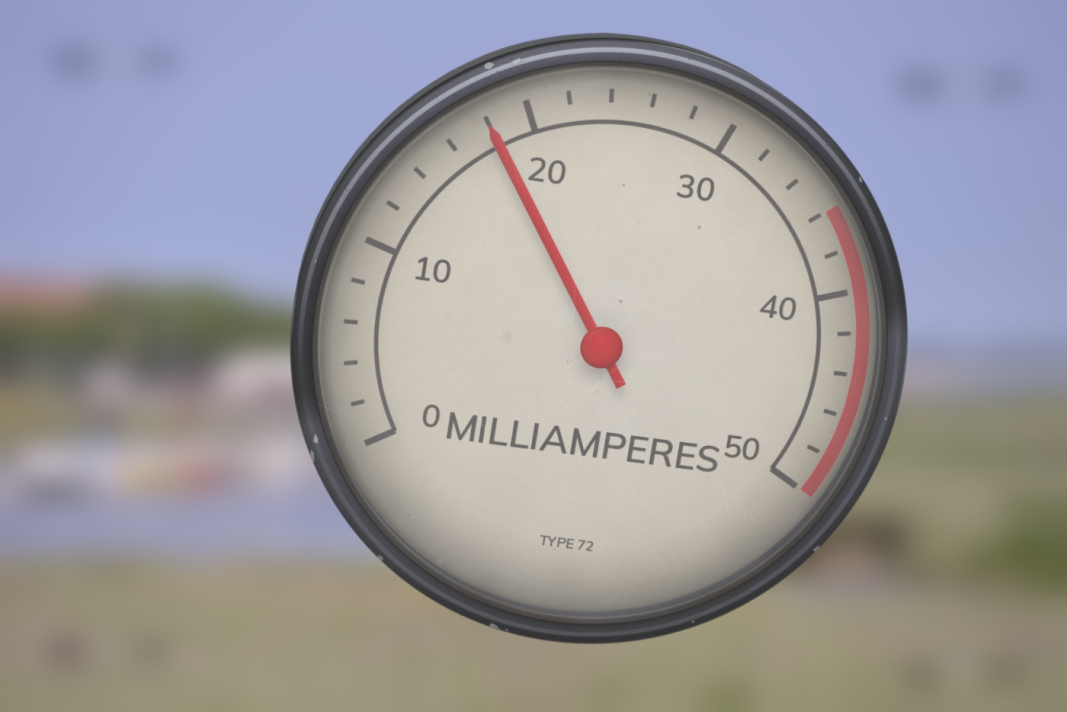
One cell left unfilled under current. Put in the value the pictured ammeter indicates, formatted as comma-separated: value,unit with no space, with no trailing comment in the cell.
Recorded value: 18,mA
